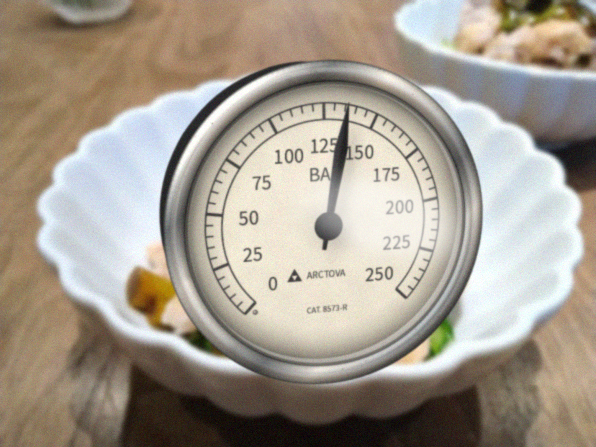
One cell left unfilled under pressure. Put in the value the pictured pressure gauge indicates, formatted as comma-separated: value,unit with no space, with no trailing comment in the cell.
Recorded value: 135,bar
